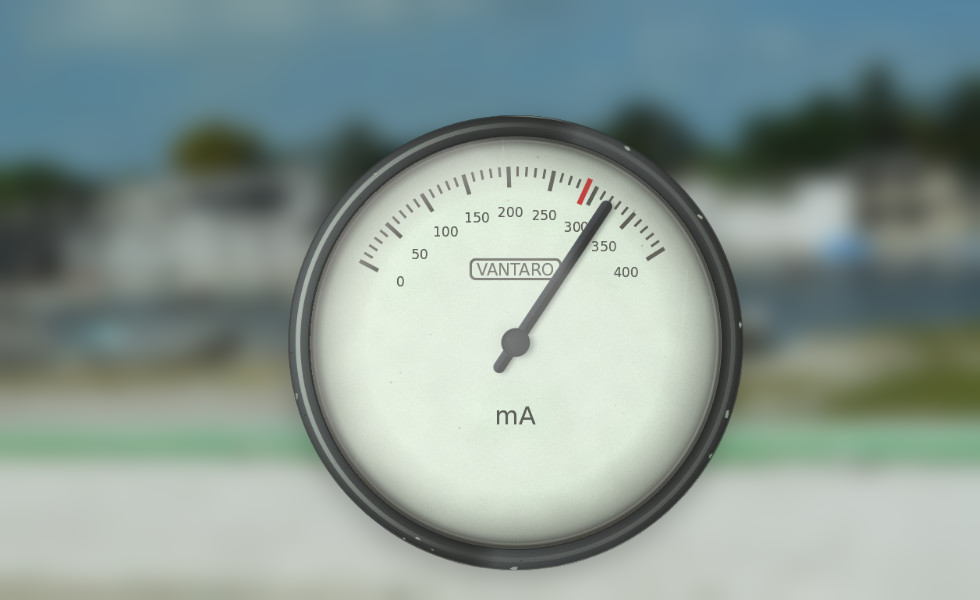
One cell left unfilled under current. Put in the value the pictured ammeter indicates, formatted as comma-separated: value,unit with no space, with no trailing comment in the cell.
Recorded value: 320,mA
